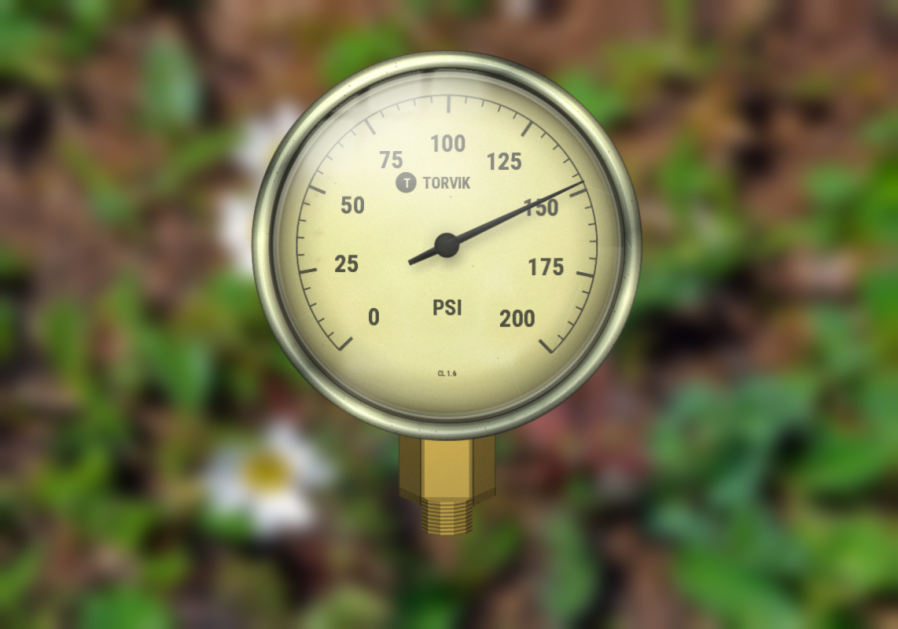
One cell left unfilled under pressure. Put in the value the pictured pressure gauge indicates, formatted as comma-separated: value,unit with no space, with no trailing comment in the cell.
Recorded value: 147.5,psi
